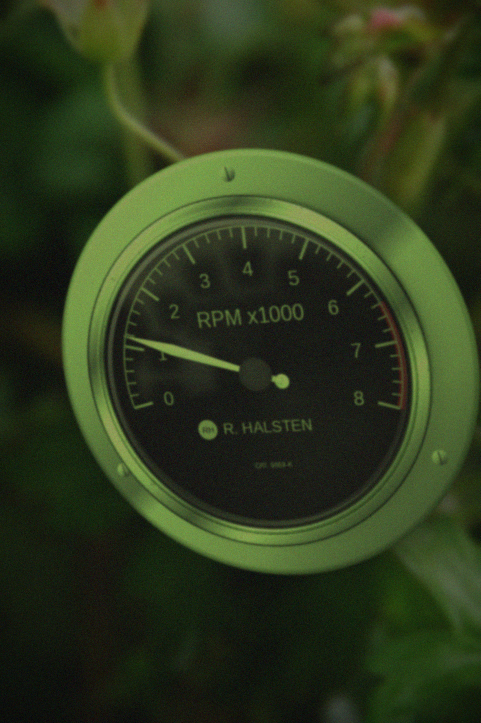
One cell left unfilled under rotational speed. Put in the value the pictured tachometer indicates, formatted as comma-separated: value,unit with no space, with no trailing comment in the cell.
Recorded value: 1200,rpm
